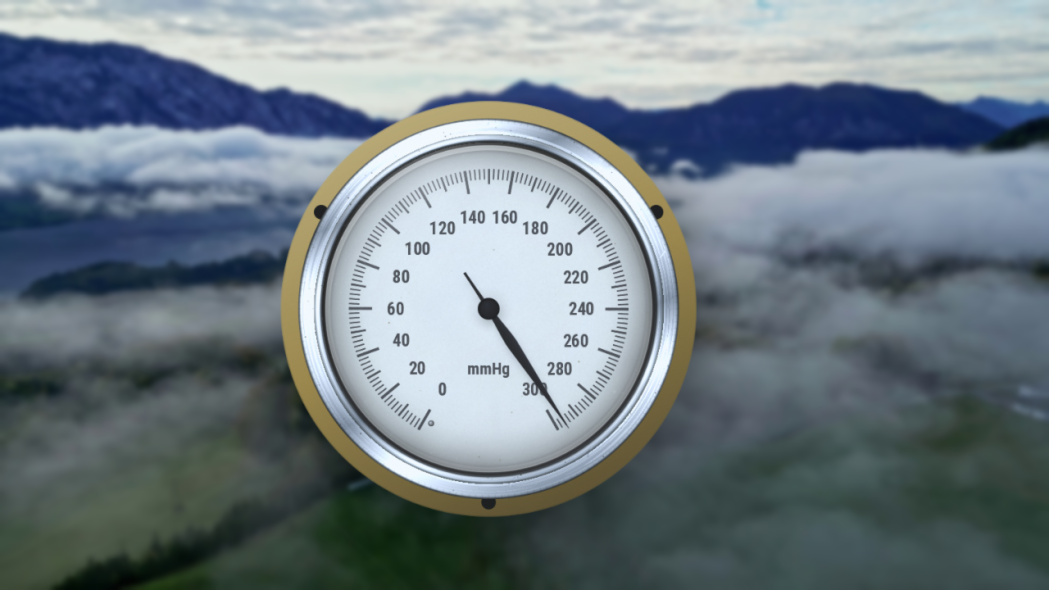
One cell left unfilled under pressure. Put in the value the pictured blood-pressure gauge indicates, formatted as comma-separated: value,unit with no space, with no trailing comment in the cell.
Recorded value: 296,mmHg
